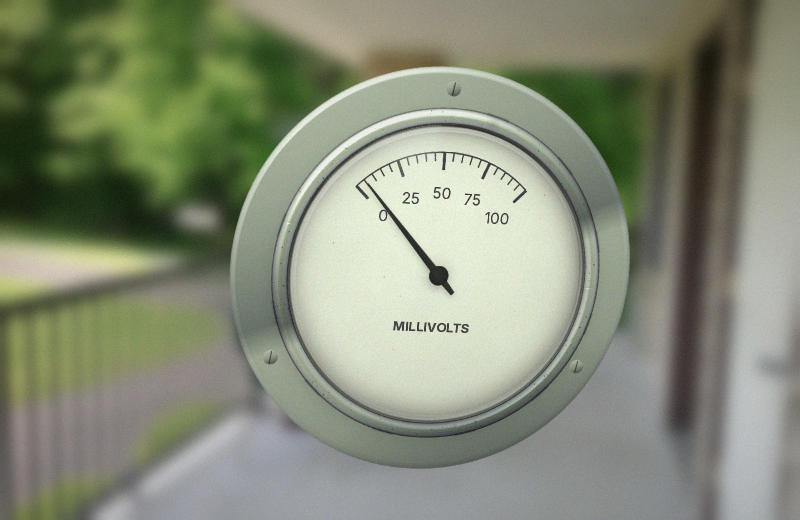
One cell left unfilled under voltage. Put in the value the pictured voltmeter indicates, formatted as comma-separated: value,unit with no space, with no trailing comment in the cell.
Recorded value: 5,mV
